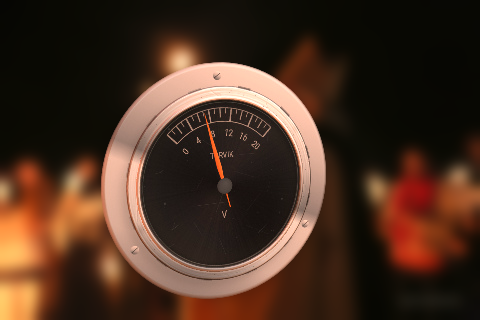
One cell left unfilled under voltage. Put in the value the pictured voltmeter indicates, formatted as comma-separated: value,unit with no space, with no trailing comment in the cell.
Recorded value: 7,V
